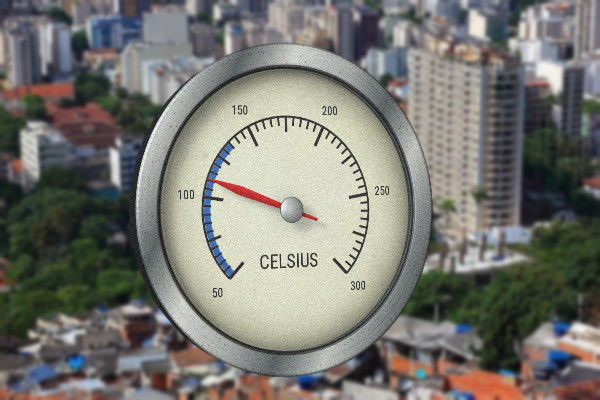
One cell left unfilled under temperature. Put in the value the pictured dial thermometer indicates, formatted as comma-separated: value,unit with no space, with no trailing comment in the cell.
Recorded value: 110,°C
